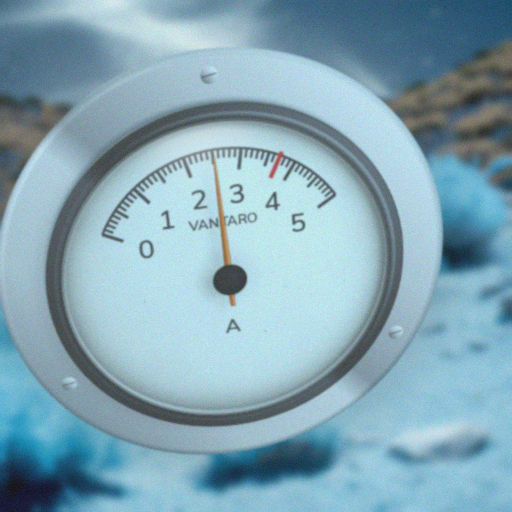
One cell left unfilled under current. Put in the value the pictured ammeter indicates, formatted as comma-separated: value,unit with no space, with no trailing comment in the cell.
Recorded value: 2.5,A
